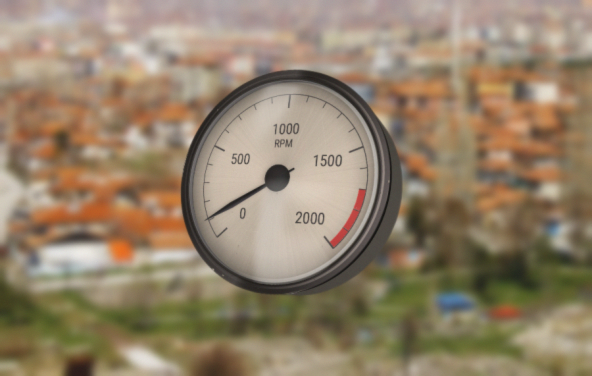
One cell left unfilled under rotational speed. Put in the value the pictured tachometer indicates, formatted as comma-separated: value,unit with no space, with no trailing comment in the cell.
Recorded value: 100,rpm
